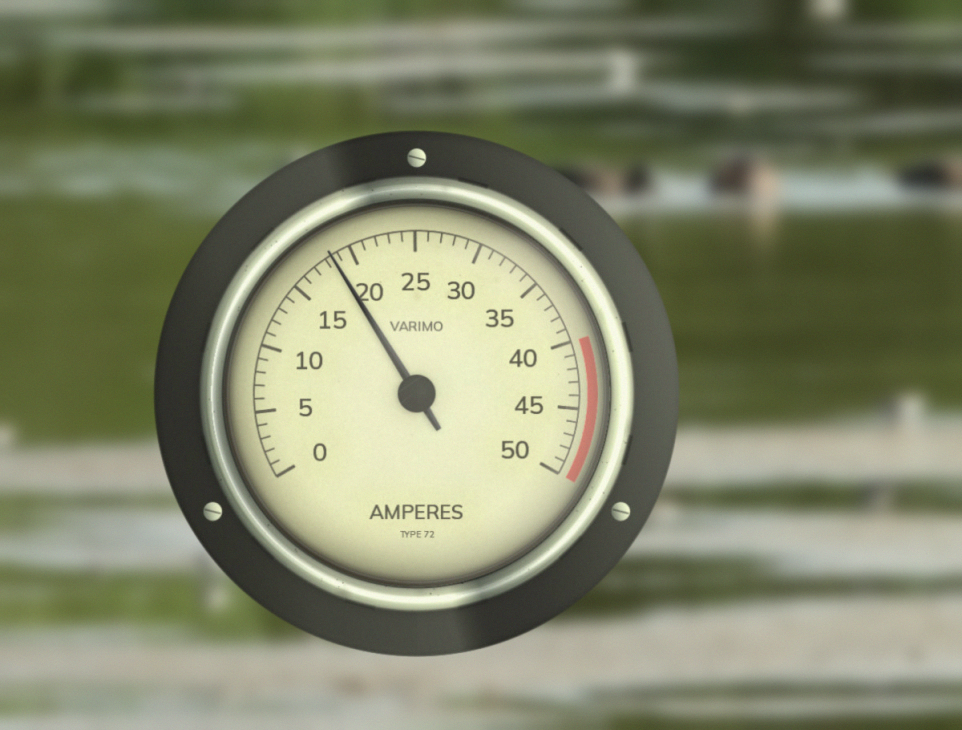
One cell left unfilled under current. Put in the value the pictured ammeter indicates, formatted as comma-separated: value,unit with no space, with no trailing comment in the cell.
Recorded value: 18.5,A
